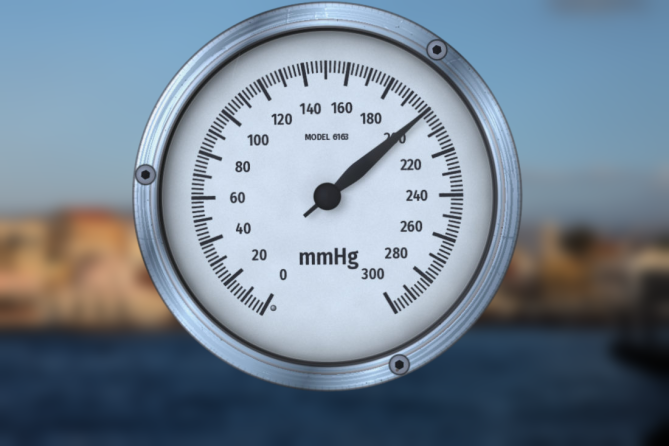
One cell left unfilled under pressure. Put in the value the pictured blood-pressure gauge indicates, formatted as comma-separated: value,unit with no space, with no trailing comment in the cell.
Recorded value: 200,mmHg
